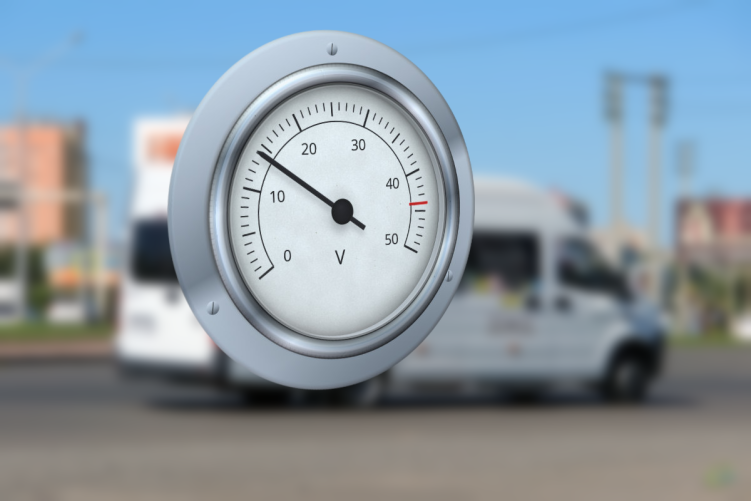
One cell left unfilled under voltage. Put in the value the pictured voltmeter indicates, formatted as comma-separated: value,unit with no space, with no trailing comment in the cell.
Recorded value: 14,V
